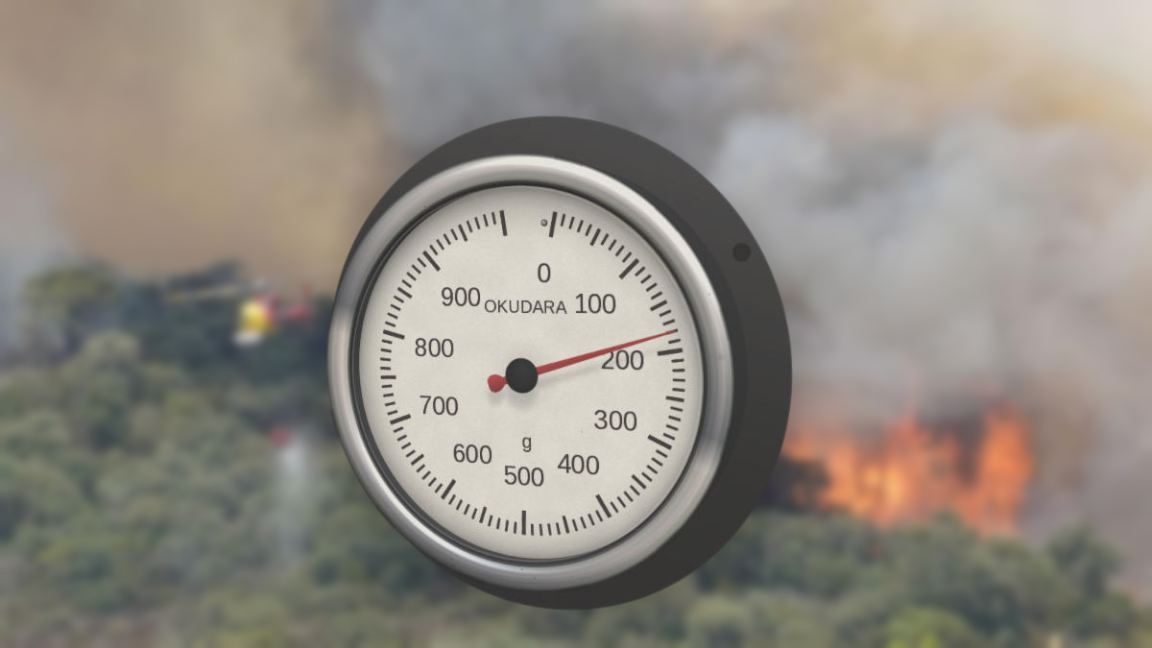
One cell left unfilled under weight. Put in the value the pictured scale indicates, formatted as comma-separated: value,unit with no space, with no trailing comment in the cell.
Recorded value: 180,g
